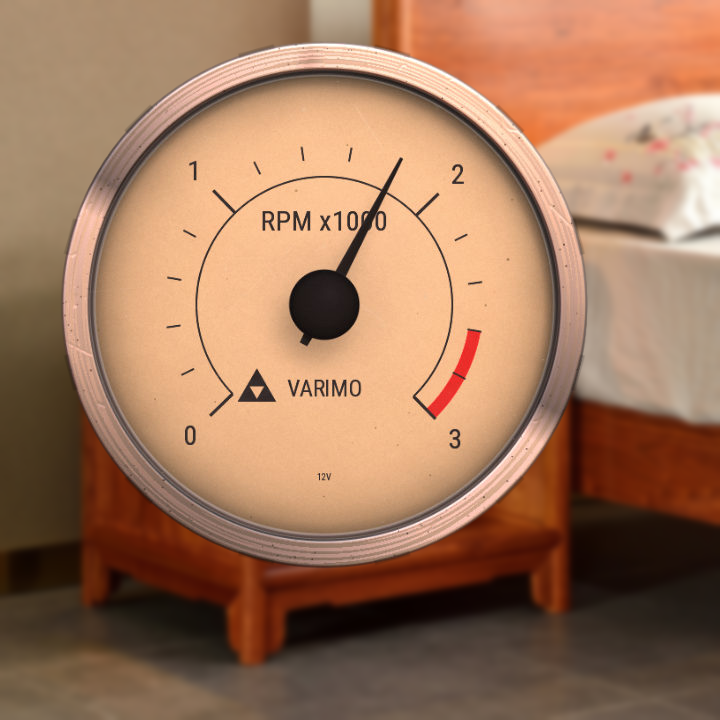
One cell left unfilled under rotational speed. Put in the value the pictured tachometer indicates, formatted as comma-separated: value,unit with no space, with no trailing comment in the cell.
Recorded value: 1800,rpm
